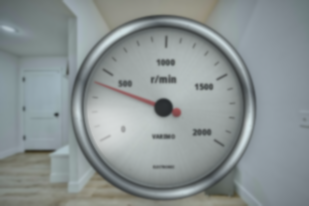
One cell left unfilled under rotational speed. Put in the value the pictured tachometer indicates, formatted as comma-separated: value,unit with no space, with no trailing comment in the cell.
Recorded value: 400,rpm
